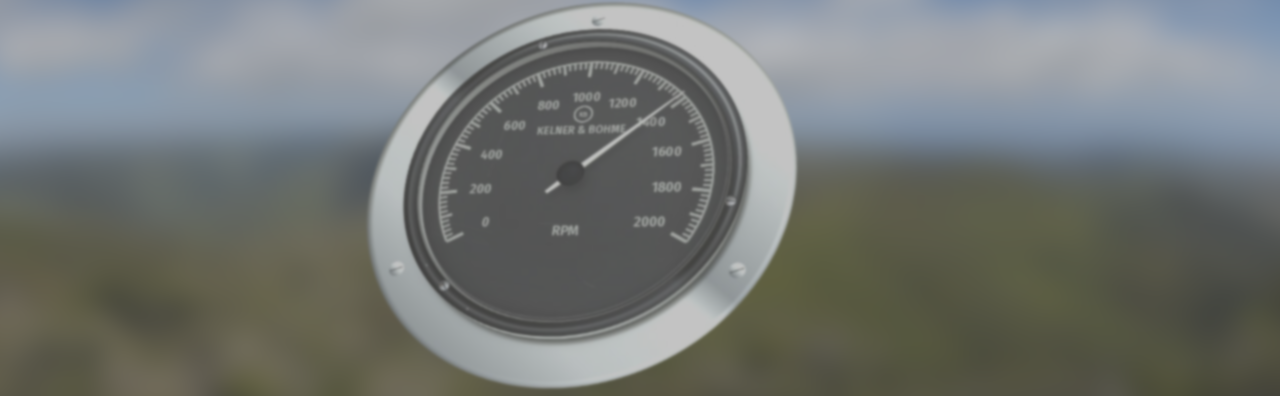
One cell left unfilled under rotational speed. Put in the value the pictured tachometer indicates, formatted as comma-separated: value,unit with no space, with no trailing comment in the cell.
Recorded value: 1400,rpm
